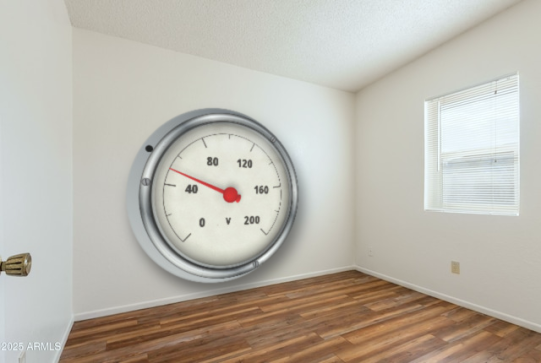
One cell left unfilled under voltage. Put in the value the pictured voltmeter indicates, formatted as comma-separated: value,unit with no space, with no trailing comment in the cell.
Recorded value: 50,V
